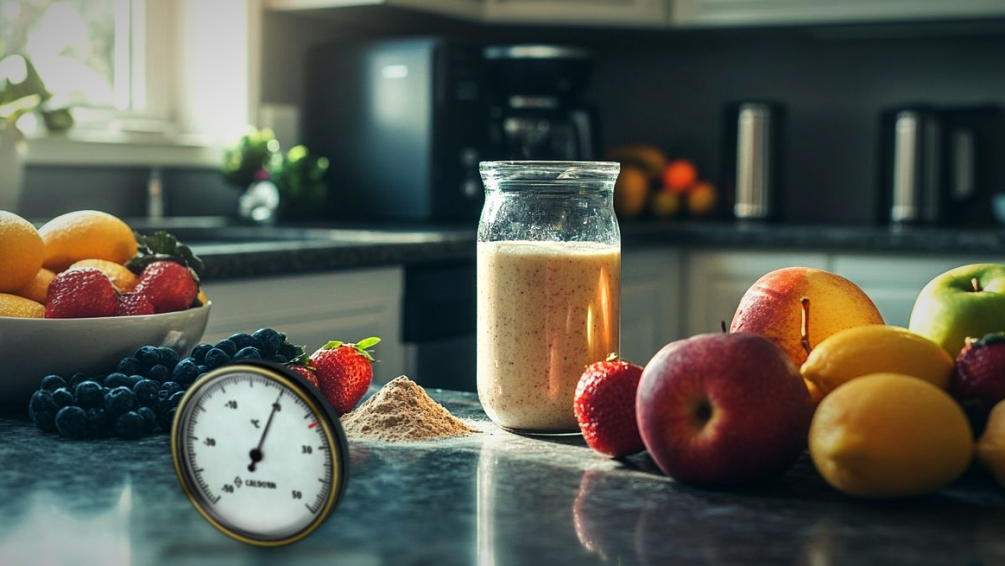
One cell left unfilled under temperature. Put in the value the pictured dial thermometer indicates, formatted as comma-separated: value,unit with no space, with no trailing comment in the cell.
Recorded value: 10,°C
